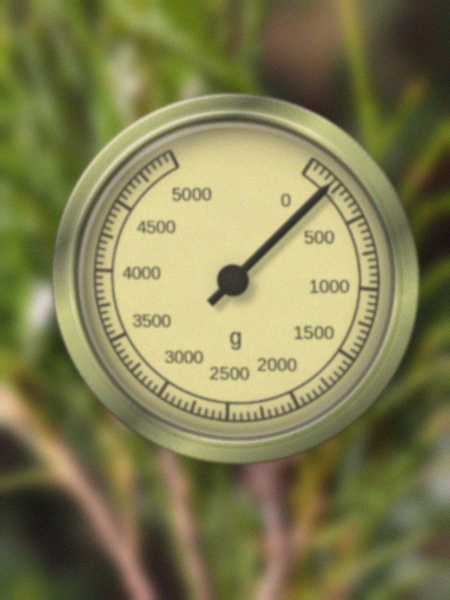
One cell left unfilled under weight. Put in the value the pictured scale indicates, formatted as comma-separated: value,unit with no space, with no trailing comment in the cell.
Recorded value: 200,g
